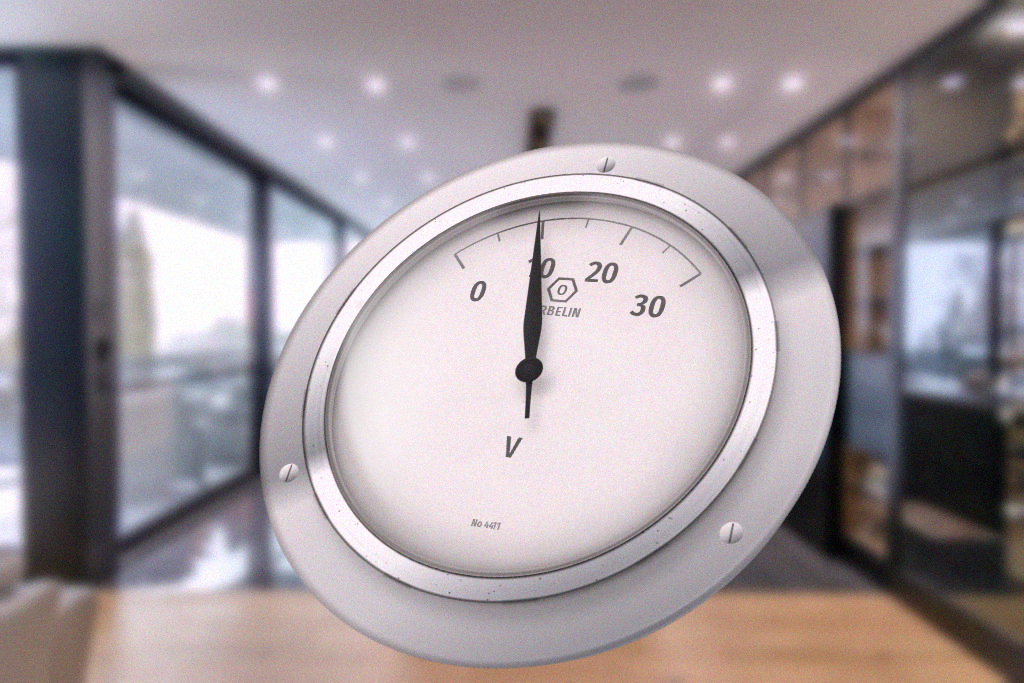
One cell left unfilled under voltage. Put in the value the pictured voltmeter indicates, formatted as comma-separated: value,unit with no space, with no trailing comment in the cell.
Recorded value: 10,V
